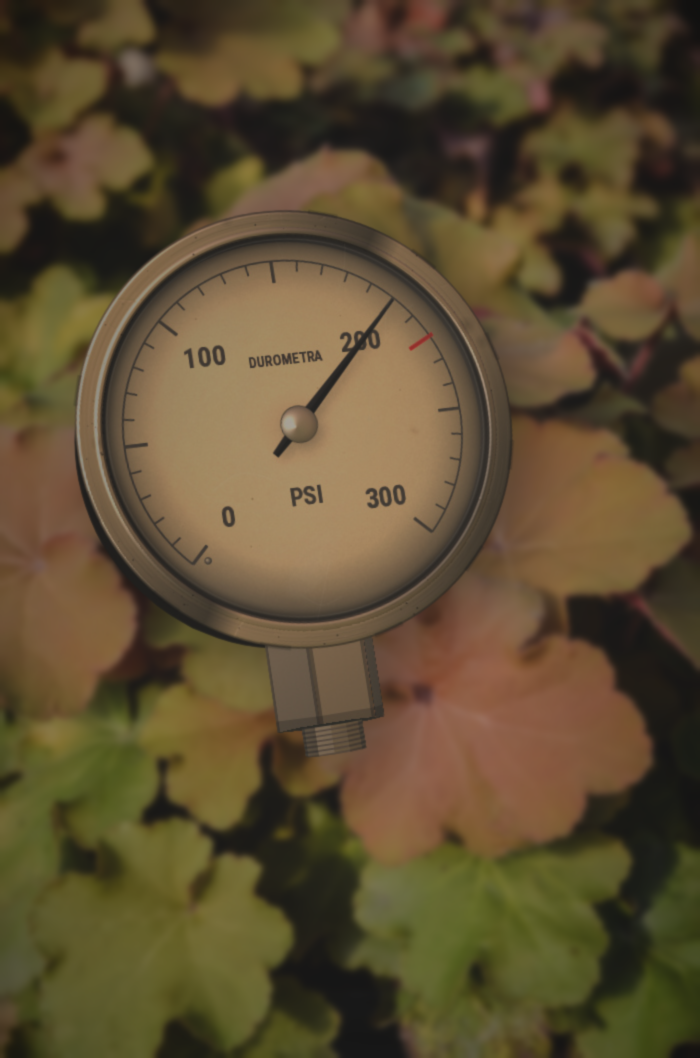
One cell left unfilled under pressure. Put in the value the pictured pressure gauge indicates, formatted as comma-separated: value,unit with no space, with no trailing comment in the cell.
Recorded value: 200,psi
